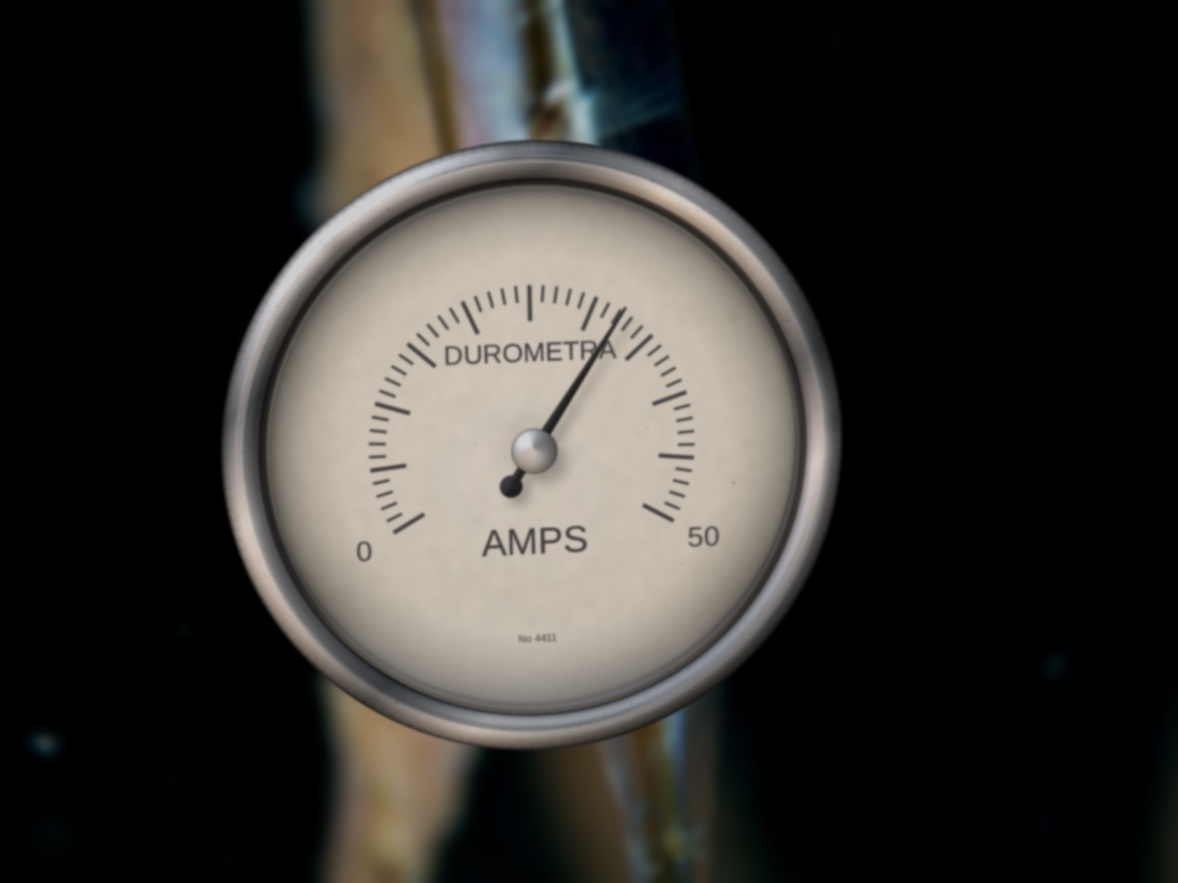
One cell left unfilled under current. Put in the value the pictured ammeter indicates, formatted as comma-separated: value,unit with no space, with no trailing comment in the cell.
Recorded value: 32,A
